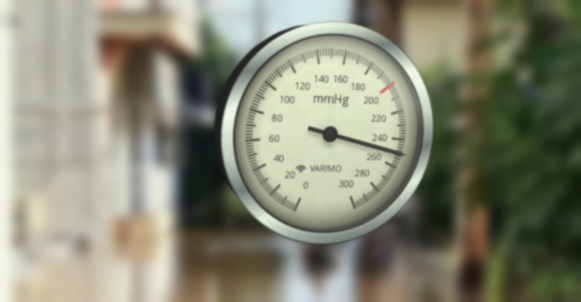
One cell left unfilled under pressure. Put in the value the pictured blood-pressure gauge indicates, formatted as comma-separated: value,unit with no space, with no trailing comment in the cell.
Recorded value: 250,mmHg
